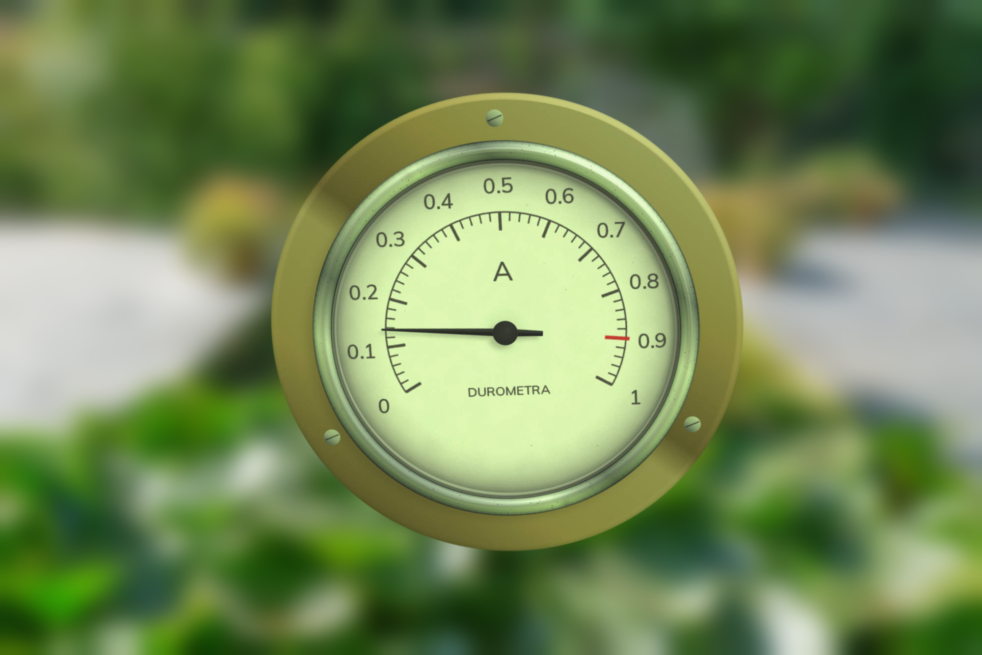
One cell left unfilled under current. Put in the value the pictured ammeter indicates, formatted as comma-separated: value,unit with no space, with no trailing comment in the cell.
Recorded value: 0.14,A
